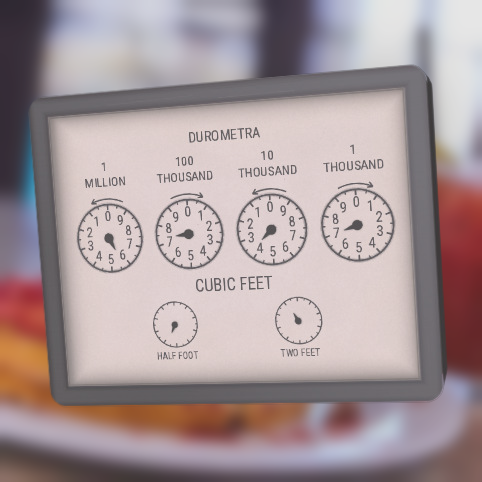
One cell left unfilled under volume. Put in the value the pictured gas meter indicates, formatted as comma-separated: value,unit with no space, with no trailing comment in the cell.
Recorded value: 573700,ft³
